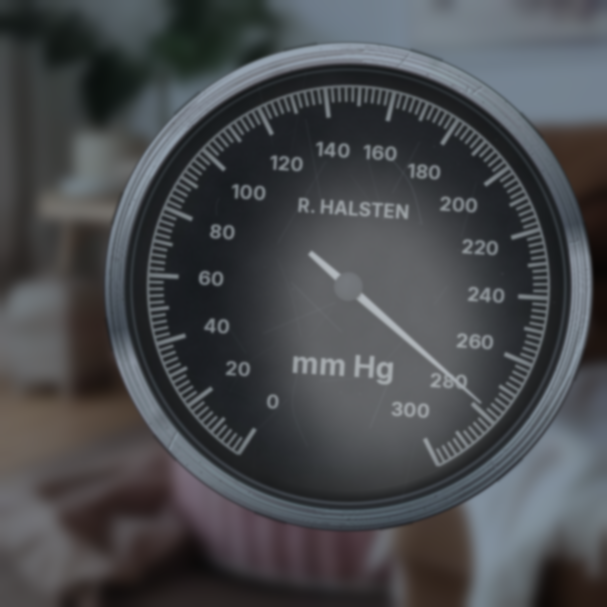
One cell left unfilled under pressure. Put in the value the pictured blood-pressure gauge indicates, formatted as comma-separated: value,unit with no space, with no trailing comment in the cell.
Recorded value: 278,mmHg
